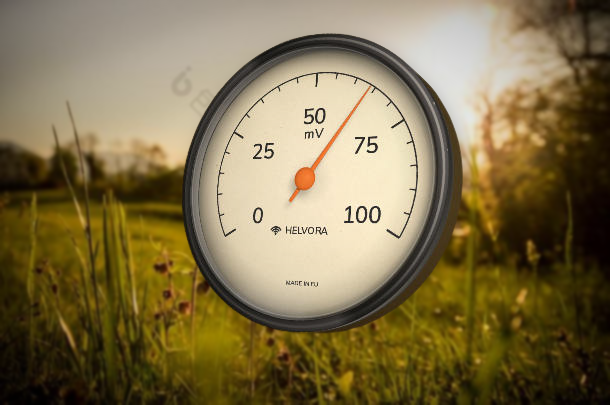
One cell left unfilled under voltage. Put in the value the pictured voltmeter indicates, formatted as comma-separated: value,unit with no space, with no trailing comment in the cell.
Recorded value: 65,mV
